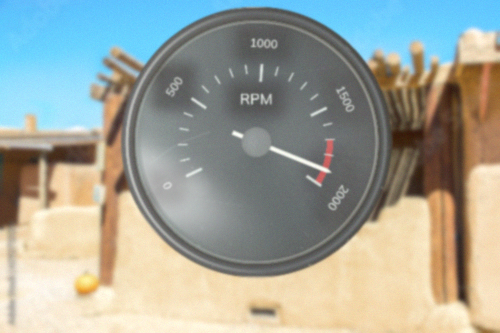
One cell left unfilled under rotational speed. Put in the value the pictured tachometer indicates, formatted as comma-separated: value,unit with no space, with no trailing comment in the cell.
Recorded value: 1900,rpm
